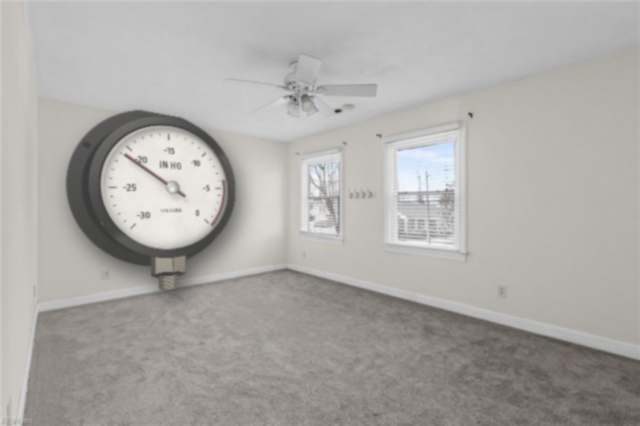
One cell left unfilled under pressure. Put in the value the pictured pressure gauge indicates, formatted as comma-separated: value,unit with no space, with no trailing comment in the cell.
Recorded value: -21,inHg
